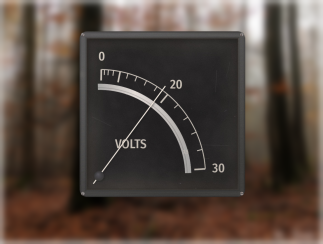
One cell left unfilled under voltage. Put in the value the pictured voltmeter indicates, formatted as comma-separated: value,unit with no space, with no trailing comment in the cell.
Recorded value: 19,V
